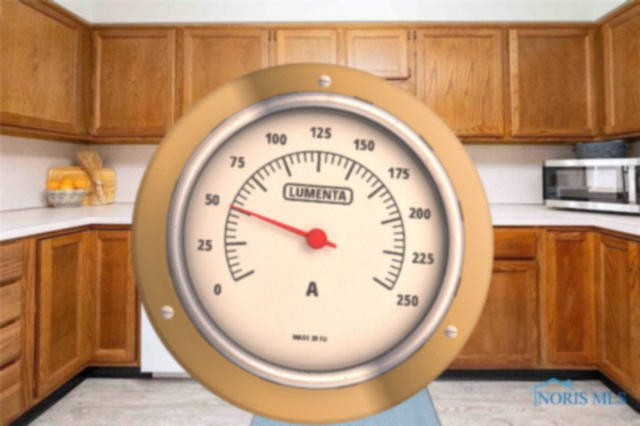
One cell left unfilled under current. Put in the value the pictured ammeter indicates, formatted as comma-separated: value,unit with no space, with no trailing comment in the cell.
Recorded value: 50,A
